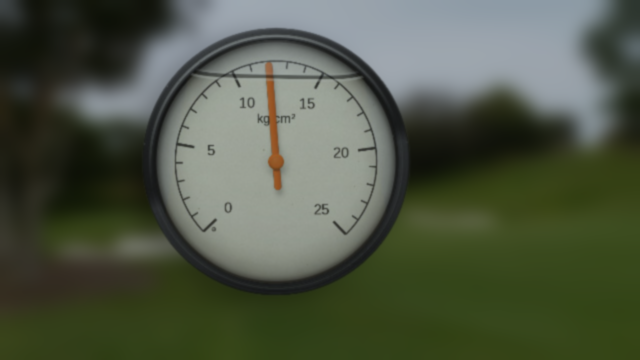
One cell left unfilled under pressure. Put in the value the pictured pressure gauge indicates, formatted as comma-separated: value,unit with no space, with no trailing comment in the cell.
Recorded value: 12,kg/cm²
